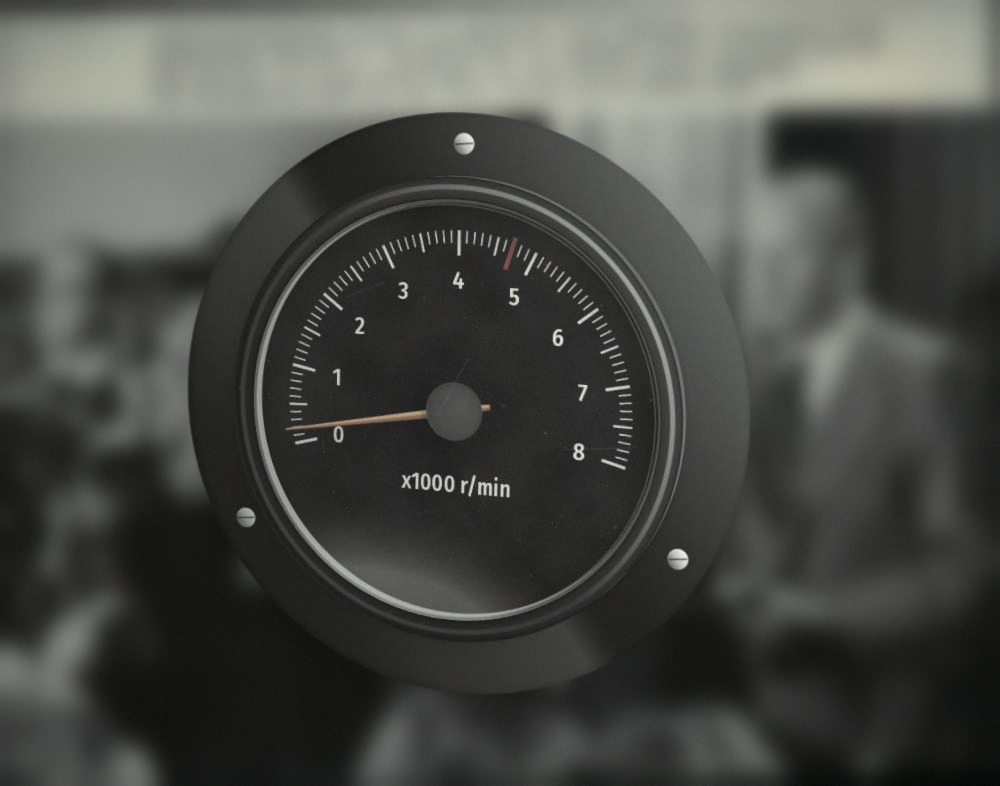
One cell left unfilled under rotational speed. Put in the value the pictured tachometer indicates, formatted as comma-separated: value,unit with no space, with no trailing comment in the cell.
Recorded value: 200,rpm
